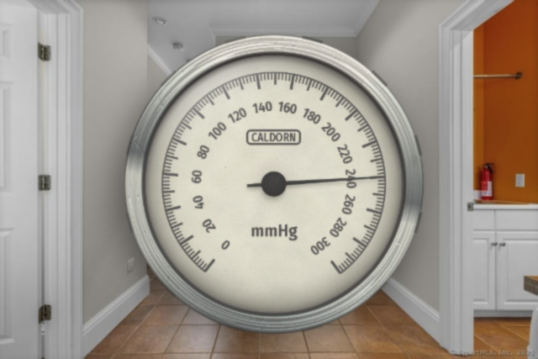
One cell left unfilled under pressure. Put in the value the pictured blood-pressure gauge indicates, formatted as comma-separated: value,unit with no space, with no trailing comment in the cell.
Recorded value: 240,mmHg
